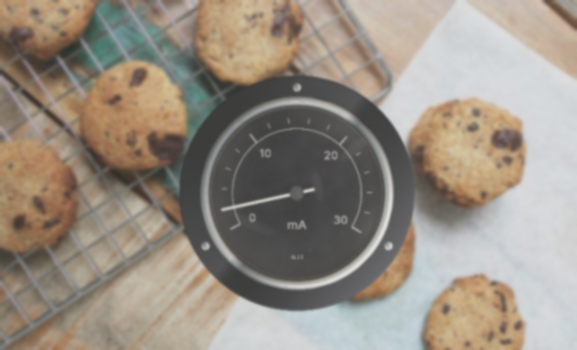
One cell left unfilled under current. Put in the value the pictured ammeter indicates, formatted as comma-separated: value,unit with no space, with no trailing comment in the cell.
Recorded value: 2,mA
